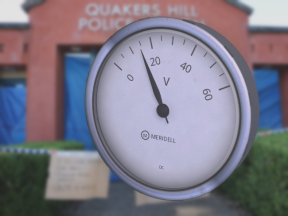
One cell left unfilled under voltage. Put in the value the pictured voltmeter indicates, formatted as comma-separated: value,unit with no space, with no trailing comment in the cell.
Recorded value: 15,V
